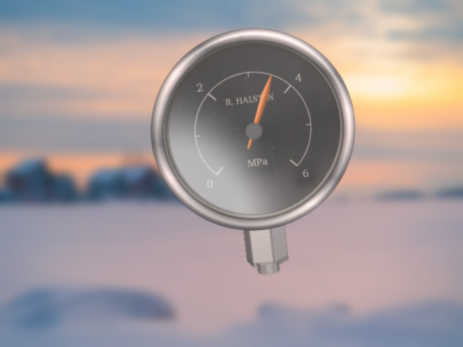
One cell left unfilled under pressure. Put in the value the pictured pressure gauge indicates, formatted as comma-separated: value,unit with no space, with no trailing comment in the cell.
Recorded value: 3.5,MPa
